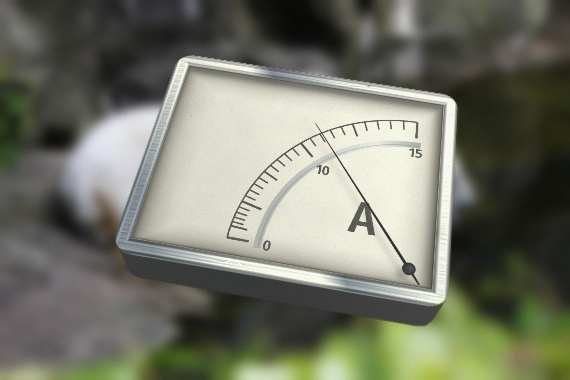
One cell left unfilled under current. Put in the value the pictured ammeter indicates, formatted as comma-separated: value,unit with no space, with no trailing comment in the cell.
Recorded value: 11,A
